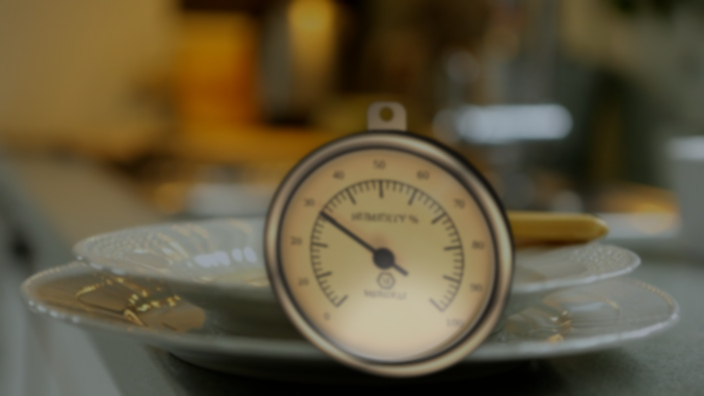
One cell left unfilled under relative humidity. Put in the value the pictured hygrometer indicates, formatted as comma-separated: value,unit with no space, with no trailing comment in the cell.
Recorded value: 30,%
